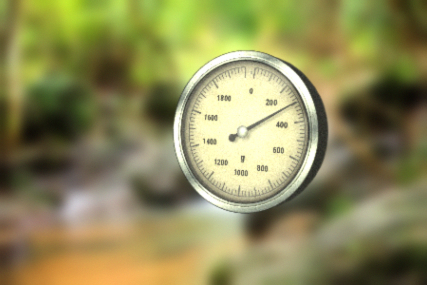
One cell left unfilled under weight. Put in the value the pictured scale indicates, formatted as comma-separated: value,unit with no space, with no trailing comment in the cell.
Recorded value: 300,g
